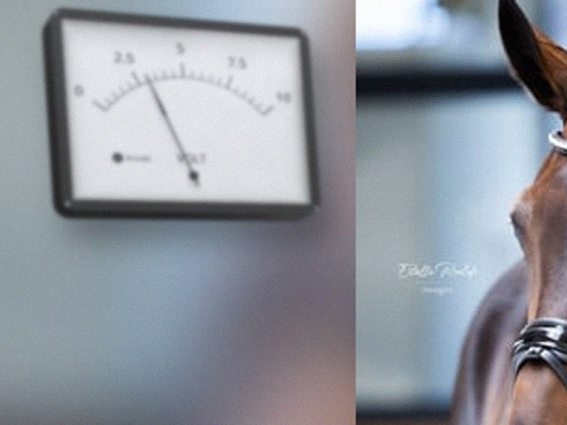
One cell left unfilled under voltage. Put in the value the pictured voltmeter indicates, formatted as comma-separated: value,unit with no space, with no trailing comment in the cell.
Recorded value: 3,V
